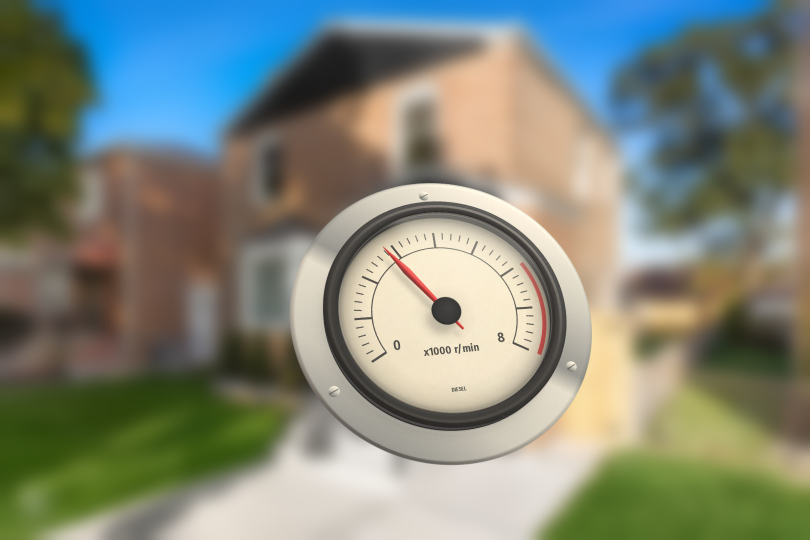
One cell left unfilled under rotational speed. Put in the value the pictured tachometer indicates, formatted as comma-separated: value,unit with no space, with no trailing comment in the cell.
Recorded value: 2800,rpm
